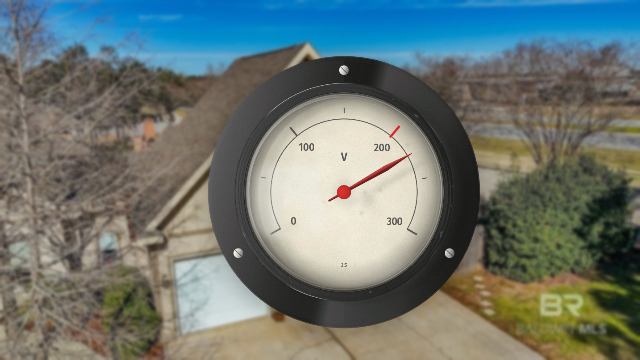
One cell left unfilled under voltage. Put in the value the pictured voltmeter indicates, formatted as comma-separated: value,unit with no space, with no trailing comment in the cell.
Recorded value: 225,V
